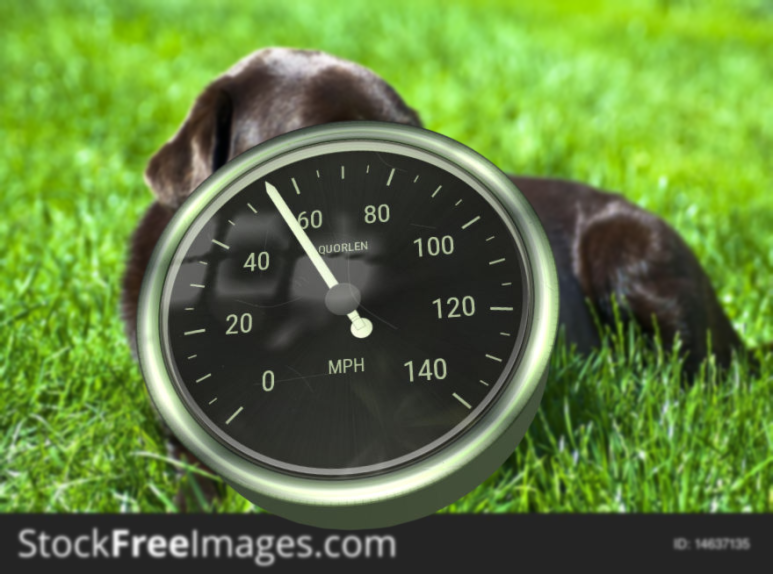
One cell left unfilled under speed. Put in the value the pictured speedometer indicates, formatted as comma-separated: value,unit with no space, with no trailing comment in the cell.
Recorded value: 55,mph
